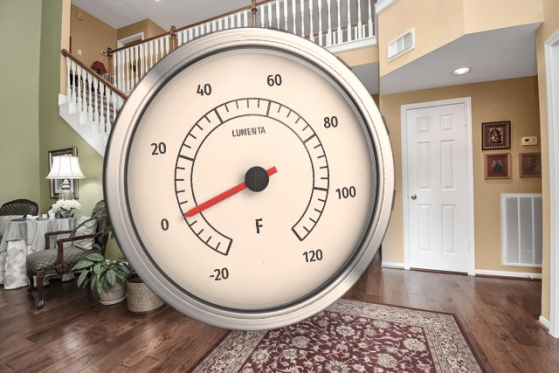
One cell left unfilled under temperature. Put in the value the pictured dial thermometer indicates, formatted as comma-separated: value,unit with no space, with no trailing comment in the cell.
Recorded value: 0,°F
